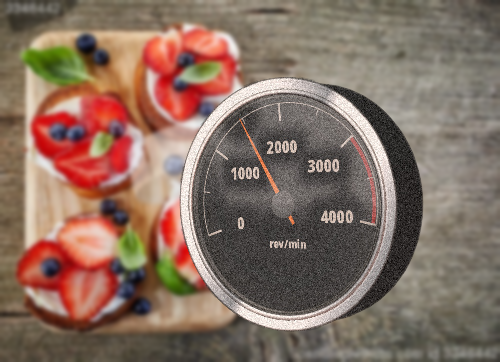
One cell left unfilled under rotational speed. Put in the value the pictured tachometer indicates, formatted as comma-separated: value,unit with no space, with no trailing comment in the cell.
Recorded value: 1500,rpm
